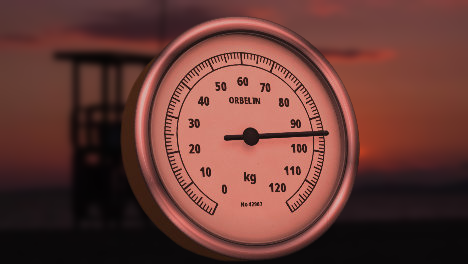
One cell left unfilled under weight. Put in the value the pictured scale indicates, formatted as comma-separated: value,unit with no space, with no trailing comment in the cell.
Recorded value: 95,kg
